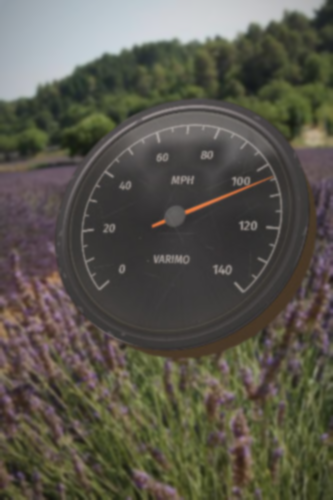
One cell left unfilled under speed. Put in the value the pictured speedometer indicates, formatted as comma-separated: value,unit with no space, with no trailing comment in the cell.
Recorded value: 105,mph
